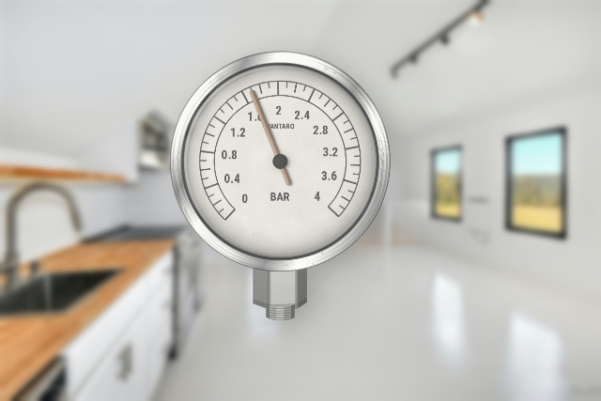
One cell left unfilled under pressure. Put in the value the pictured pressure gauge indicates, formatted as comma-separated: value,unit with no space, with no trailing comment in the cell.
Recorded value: 1.7,bar
